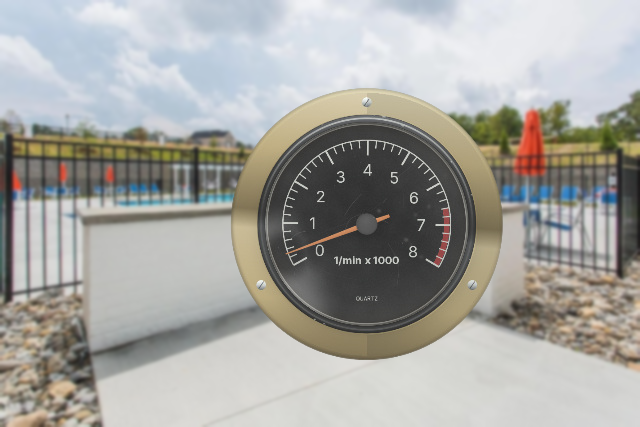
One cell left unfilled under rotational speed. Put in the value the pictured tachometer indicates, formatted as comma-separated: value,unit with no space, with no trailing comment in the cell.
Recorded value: 300,rpm
